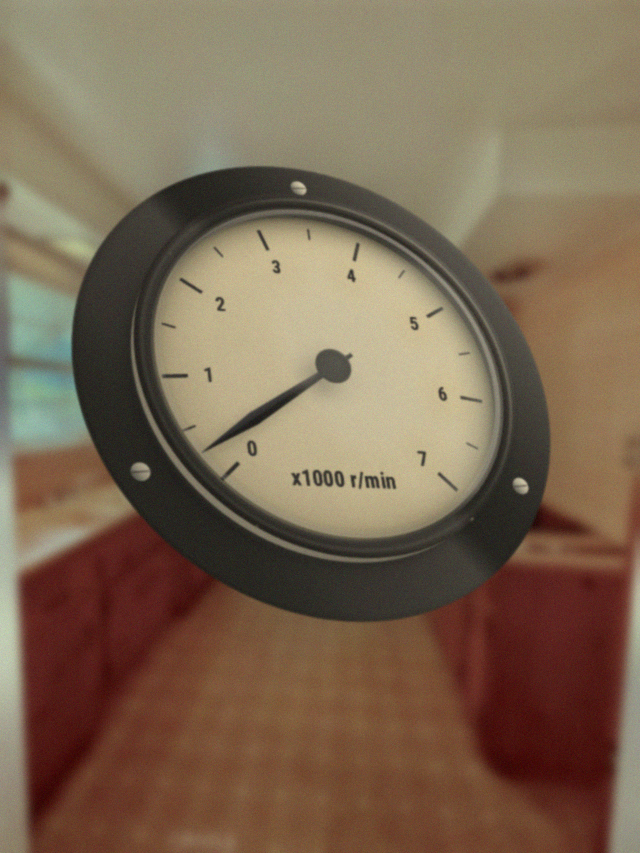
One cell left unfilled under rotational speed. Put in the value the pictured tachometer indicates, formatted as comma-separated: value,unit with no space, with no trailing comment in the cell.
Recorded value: 250,rpm
